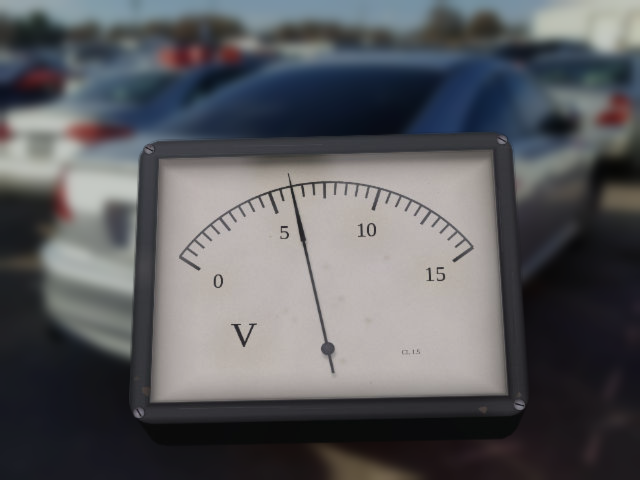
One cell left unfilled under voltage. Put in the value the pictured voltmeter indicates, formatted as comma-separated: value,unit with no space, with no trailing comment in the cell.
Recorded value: 6,V
